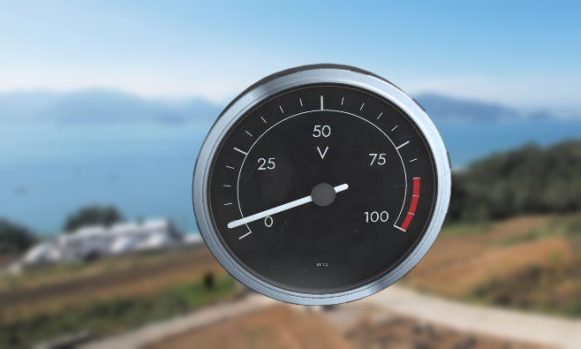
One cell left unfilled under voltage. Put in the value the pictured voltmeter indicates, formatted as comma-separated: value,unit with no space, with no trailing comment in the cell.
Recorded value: 5,V
